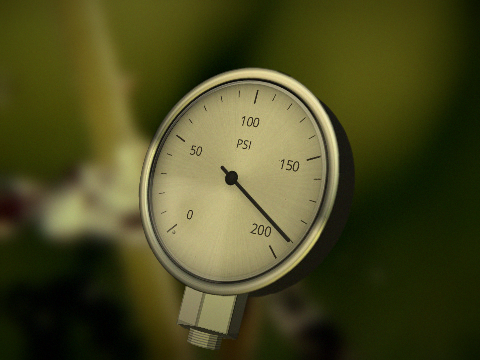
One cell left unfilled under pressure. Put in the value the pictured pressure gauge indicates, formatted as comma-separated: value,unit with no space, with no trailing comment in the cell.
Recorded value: 190,psi
